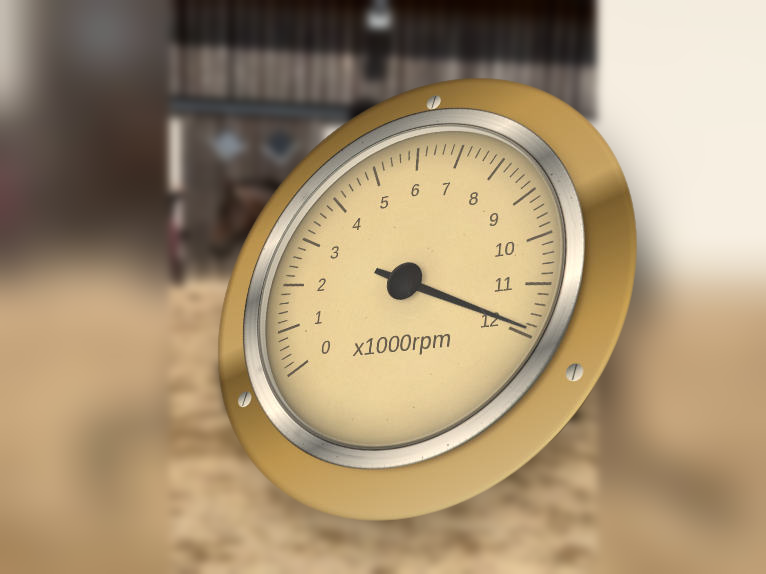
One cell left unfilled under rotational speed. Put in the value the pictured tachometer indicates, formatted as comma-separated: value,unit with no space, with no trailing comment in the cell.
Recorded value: 11900,rpm
